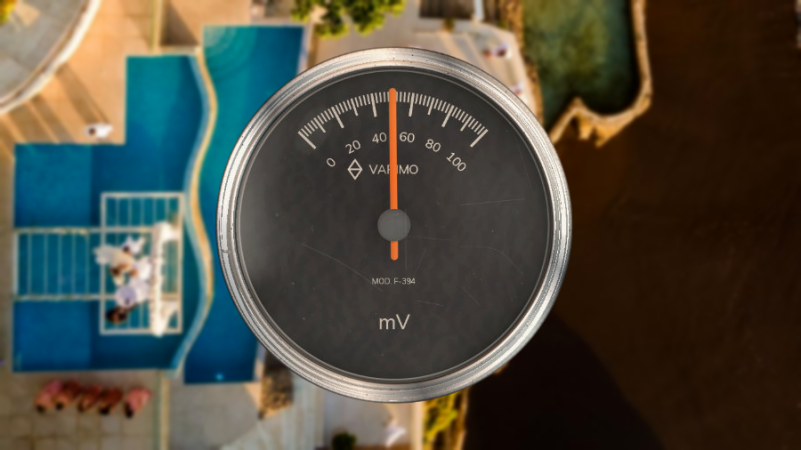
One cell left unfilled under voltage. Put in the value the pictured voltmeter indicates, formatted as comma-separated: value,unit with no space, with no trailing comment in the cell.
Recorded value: 50,mV
